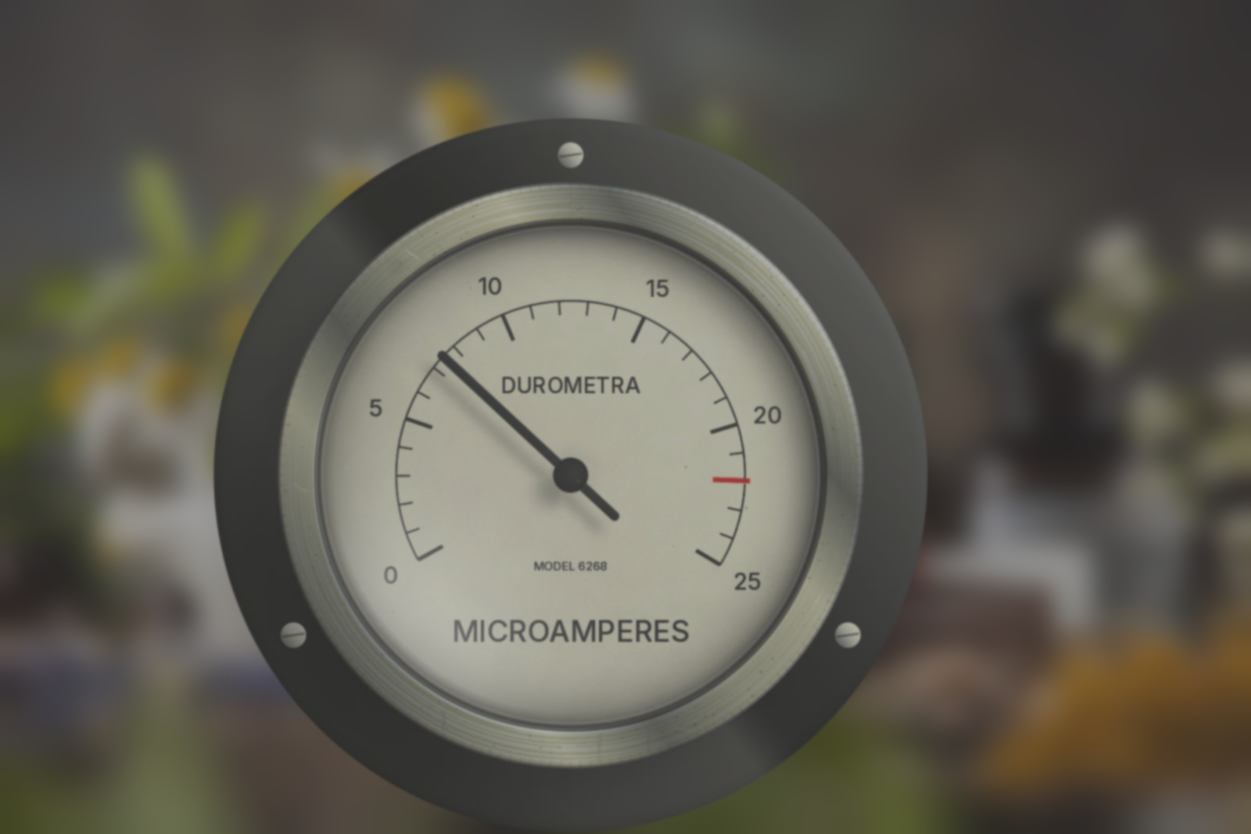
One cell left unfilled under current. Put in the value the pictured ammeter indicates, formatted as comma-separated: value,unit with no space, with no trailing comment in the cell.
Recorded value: 7.5,µA
